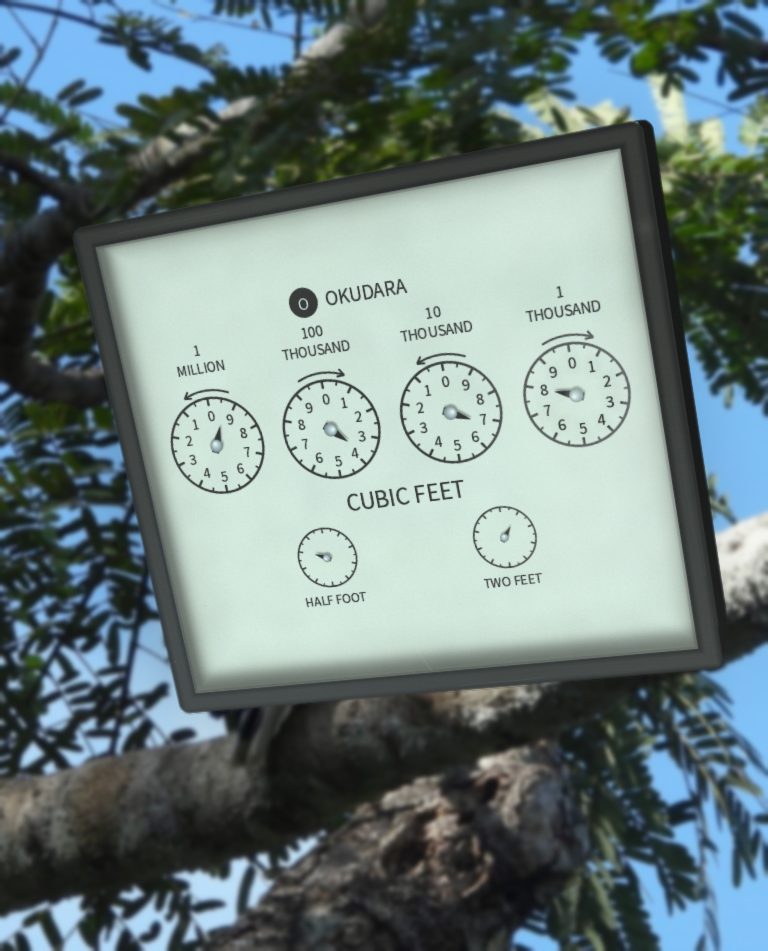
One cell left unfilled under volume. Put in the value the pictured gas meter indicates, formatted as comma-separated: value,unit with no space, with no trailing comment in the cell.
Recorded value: 936800,ft³
